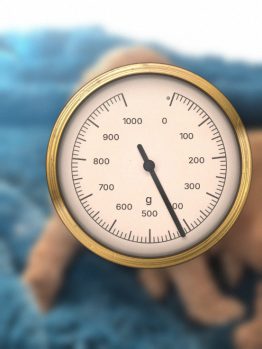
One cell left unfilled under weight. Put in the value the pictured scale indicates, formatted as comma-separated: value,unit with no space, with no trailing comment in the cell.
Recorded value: 420,g
